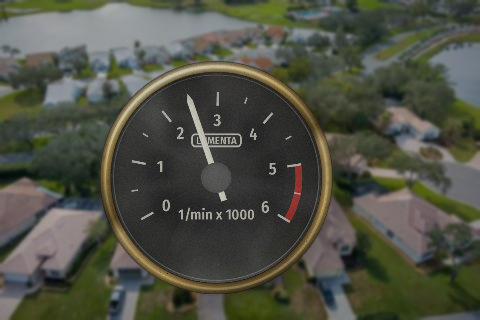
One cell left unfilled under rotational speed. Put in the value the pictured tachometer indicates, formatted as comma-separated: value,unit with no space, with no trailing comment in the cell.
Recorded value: 2500,rpm
